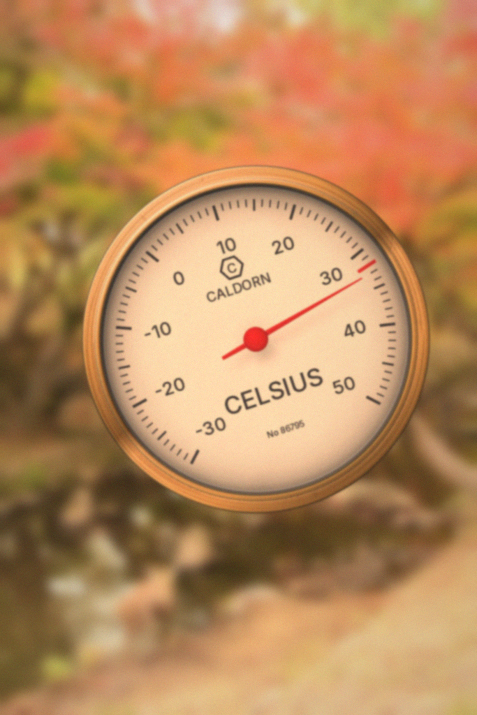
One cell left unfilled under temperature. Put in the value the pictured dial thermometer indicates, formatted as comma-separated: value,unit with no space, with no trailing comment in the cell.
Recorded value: 33,°C
